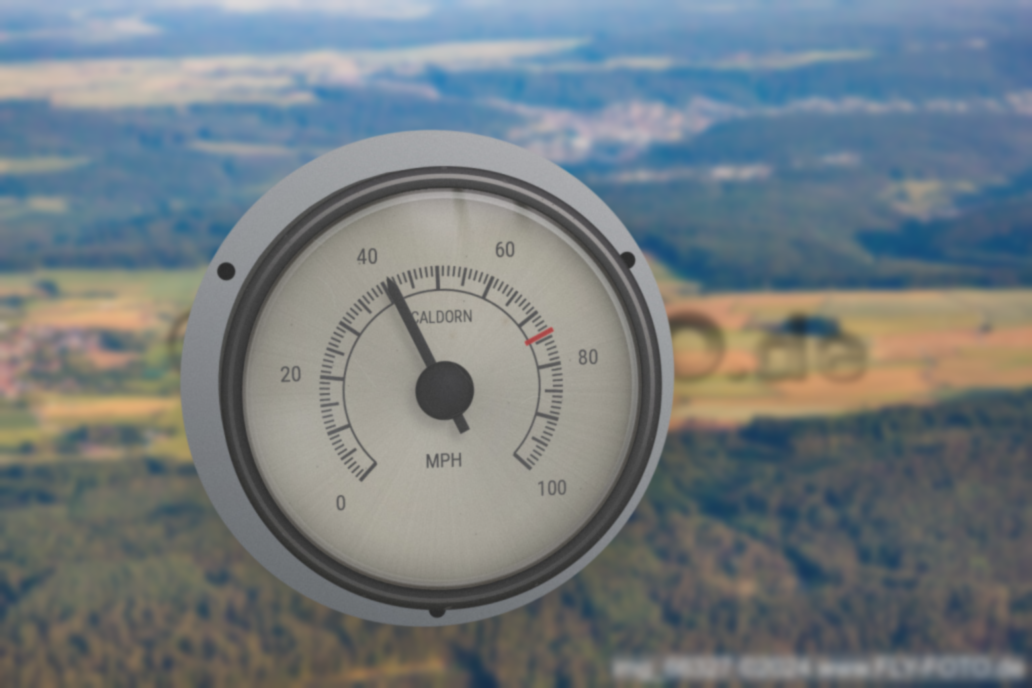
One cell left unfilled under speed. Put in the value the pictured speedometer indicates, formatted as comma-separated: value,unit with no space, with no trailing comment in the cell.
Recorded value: 41,mph
